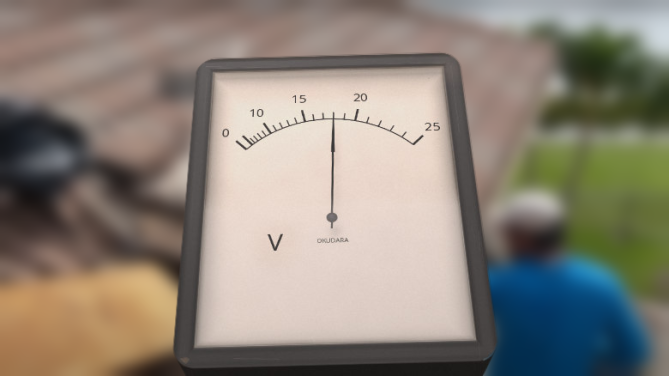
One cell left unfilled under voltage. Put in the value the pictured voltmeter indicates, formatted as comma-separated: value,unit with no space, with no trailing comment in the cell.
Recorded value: 18,V
